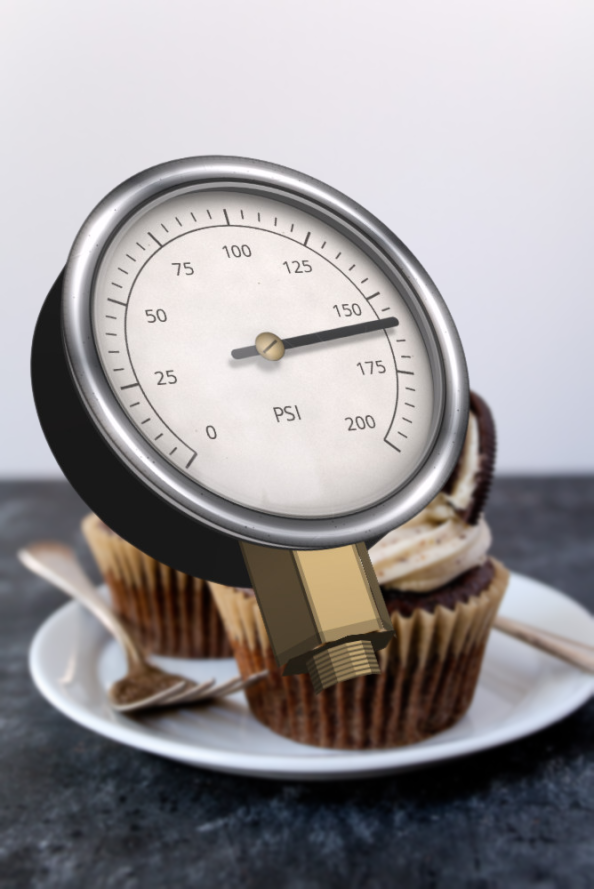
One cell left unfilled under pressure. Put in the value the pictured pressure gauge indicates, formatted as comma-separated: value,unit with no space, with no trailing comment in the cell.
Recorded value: 160,psi
